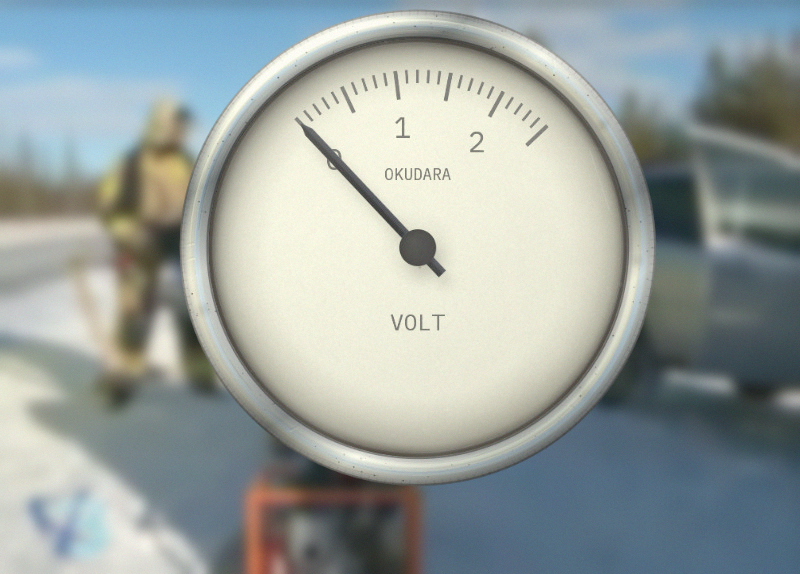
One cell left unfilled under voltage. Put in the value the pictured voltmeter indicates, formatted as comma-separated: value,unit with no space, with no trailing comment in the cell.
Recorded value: 0,V
